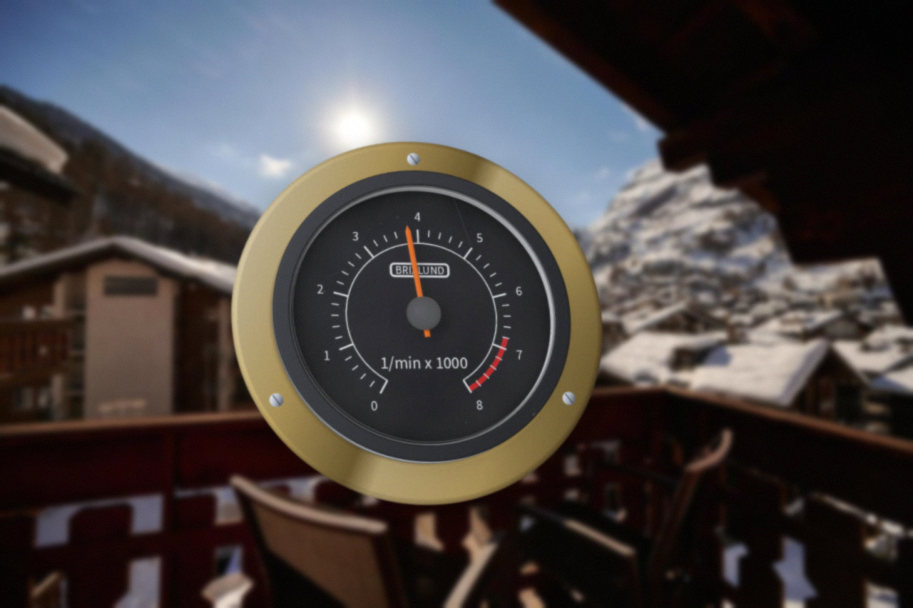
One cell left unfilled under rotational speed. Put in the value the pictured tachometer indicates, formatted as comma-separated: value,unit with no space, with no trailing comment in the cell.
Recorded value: 3800,rpm
